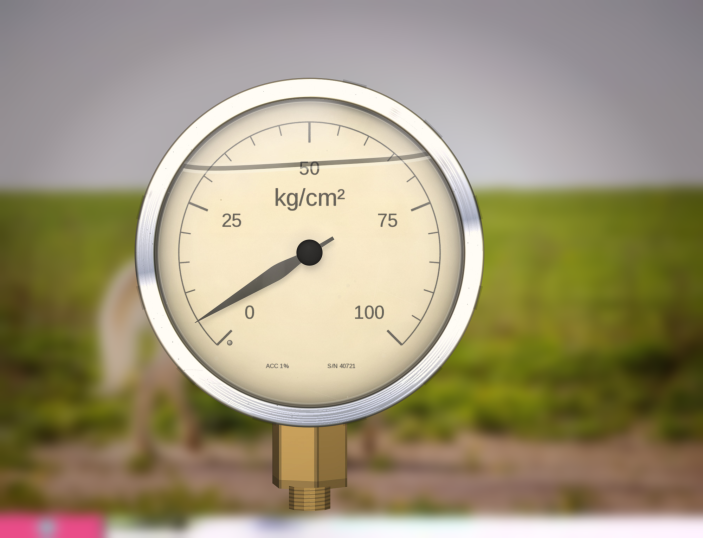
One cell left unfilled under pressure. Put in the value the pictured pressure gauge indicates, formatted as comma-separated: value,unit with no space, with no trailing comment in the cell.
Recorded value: 5,kg/cm²
